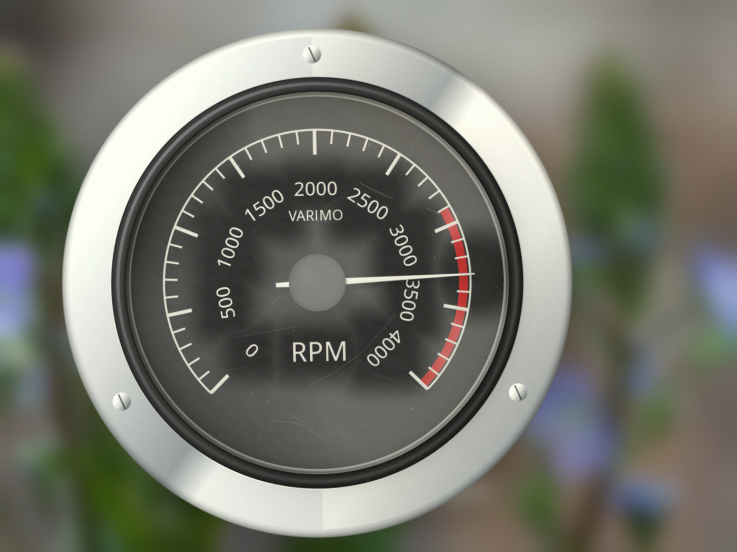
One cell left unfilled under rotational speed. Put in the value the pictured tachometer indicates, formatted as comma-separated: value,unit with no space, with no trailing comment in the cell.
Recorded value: 3300,rpm
